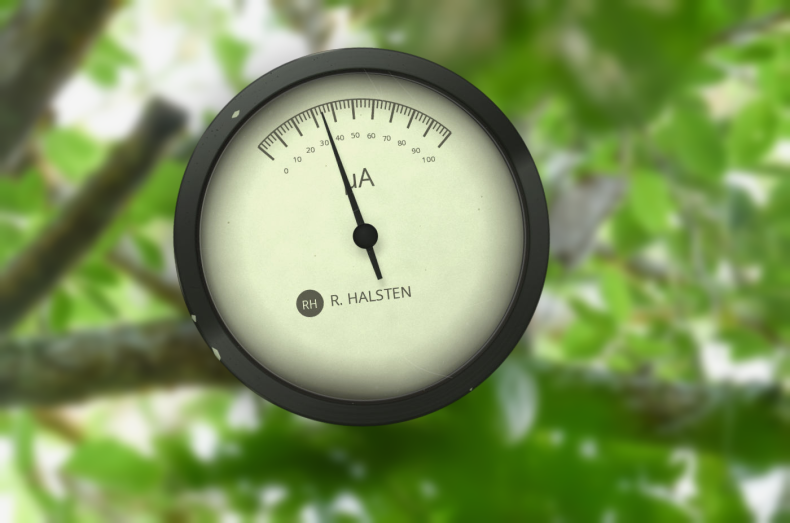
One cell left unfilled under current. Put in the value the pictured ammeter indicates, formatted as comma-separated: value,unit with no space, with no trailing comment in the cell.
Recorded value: 34,µA
